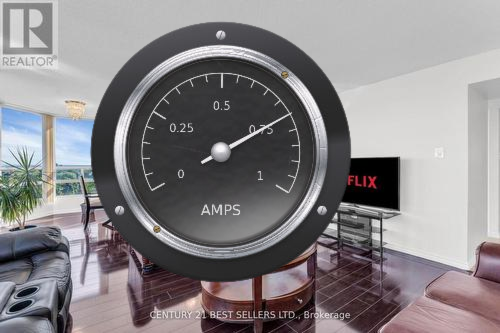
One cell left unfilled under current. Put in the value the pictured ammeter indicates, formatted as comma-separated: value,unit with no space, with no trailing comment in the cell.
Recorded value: 0.75,A
